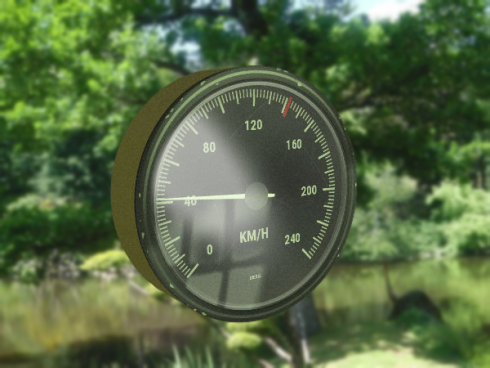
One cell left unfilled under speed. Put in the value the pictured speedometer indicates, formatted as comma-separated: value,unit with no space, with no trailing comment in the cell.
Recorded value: 42,km/h
